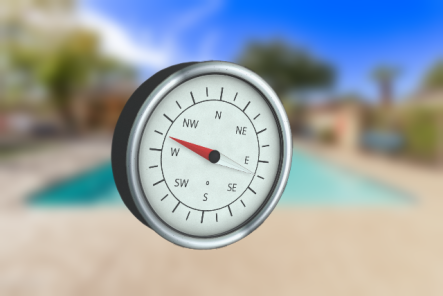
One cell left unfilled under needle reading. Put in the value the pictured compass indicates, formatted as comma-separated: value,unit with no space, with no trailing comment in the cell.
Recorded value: 285,°
